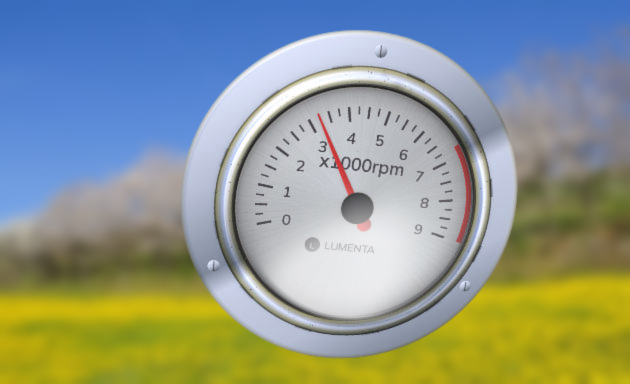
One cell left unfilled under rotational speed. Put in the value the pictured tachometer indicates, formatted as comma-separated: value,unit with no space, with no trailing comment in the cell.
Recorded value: 3250,rpm
